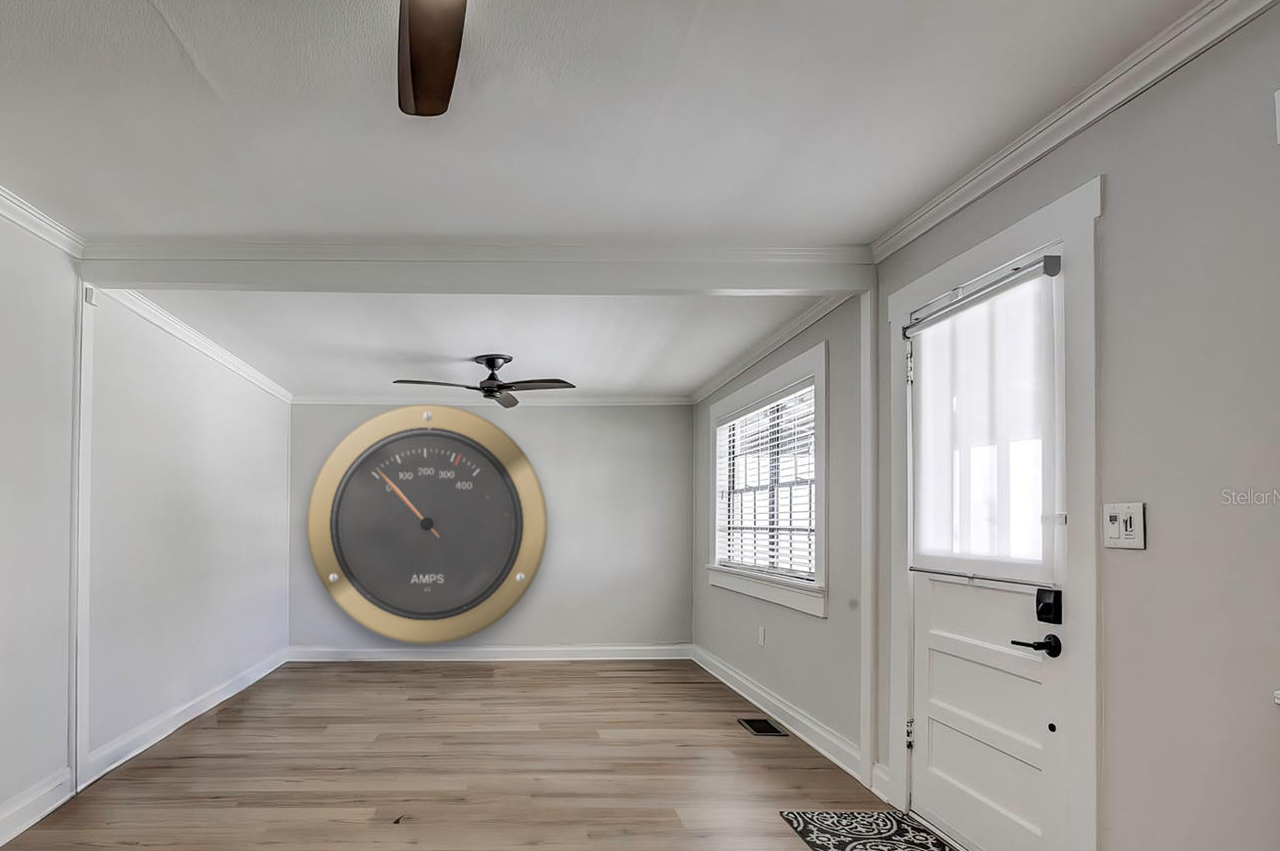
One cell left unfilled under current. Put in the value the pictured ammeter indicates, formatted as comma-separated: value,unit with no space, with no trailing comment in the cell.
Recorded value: 20,A
